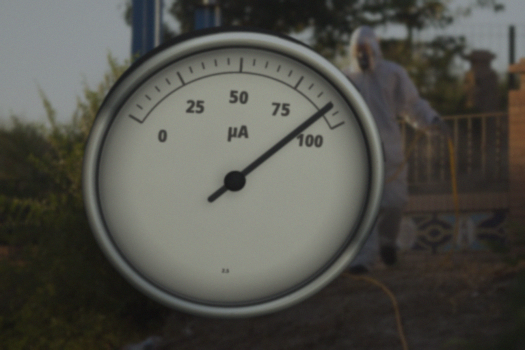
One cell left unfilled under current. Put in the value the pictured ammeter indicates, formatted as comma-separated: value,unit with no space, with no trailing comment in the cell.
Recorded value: 90,µA
